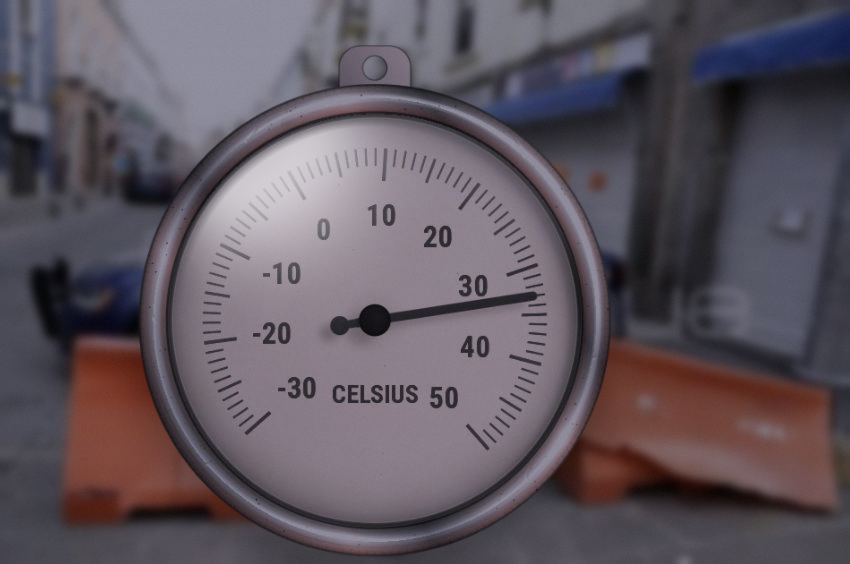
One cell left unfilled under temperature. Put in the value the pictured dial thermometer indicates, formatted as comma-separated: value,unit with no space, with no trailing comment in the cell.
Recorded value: 33,°C
